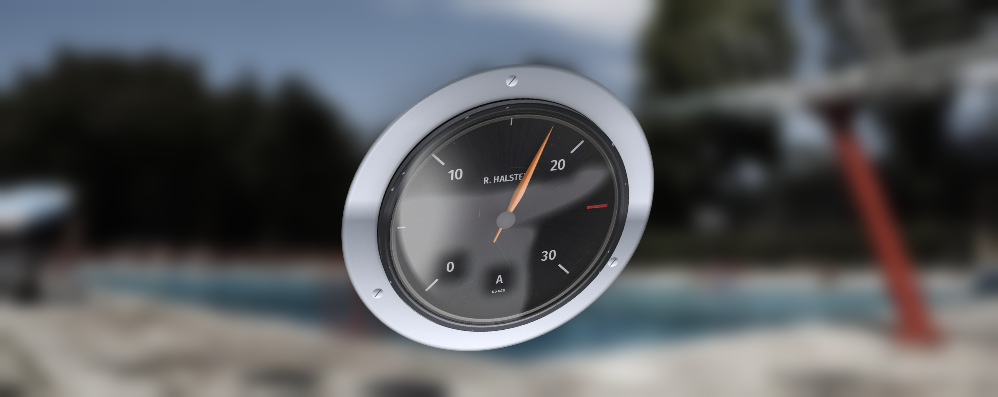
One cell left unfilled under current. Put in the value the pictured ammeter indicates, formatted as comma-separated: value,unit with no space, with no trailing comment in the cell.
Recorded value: 17.5,A
